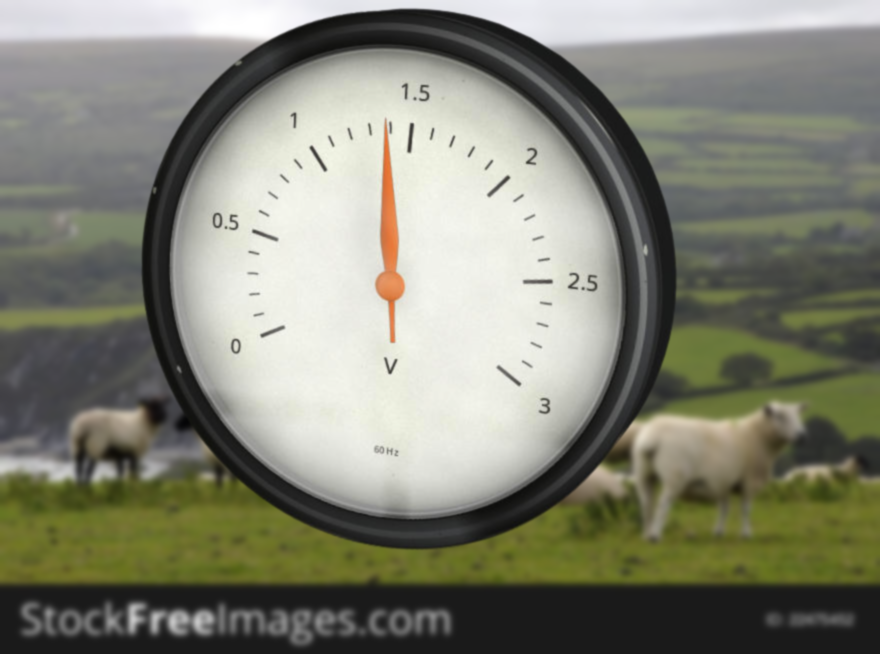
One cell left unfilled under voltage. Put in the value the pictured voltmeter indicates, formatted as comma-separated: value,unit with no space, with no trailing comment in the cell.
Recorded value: 1.4,V
